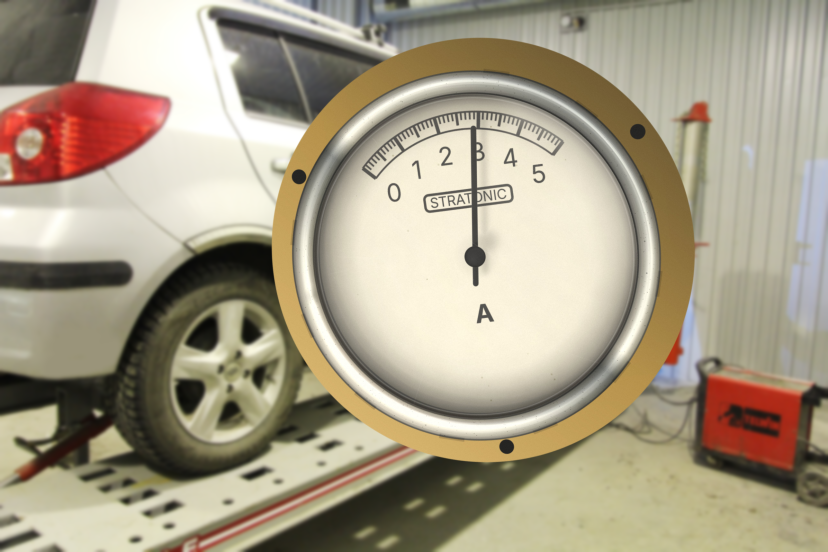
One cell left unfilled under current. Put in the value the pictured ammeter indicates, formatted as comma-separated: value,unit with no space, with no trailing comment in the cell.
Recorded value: 2.9,A
